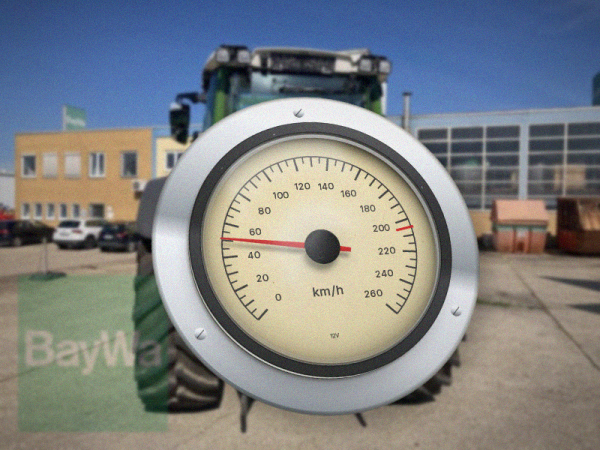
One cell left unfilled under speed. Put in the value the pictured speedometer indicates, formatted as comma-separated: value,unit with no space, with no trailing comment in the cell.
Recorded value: 50,km/h
